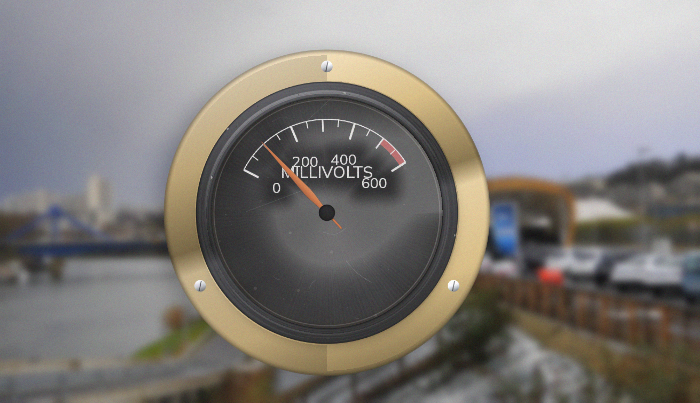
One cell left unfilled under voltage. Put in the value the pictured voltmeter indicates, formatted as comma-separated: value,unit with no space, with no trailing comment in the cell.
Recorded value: 100,mV
